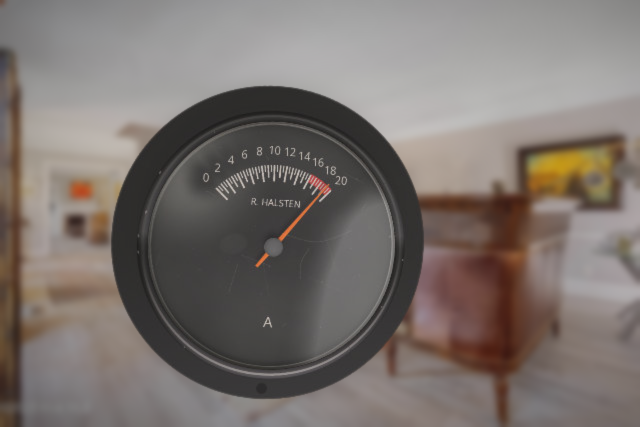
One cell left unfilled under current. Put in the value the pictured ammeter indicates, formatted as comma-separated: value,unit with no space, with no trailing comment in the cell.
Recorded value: 19,A
